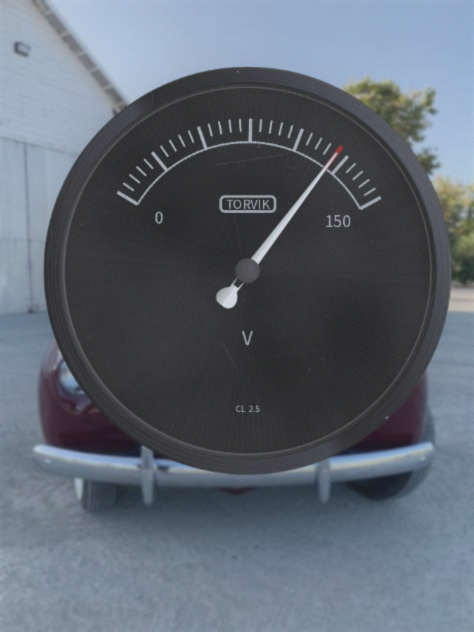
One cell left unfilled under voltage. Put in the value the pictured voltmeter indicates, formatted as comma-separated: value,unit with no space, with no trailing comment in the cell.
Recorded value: 120,V
